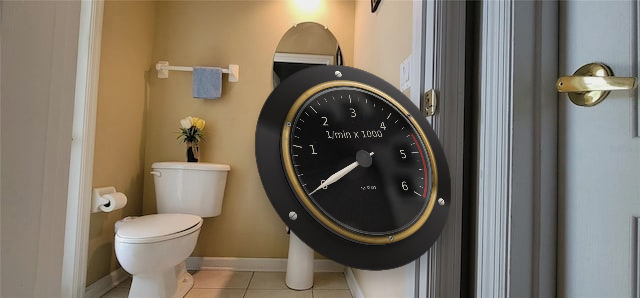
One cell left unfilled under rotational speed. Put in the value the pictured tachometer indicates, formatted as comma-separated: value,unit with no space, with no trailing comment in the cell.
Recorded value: 0,rpm
